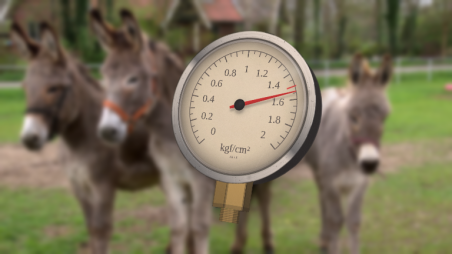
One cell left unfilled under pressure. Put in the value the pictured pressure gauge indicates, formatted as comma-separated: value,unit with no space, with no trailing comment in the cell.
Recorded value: 1.55,kg/cm²
